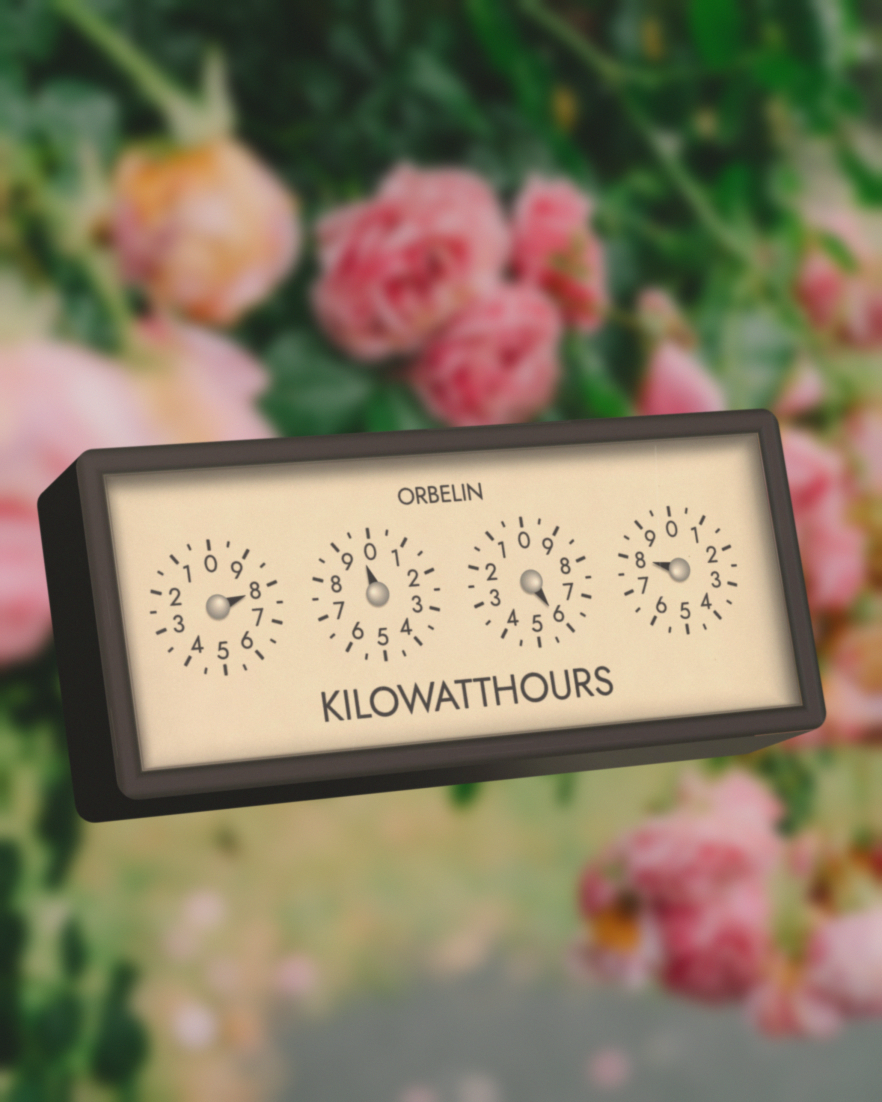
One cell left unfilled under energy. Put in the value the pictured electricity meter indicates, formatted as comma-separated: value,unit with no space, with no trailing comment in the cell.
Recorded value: 7958,kWh
